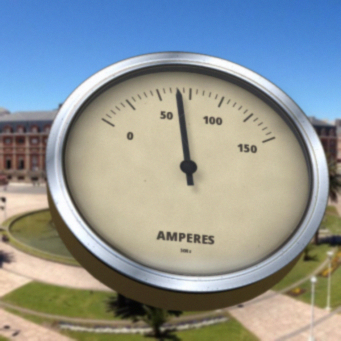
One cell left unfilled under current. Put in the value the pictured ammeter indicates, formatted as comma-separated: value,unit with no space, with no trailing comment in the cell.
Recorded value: 65,A
